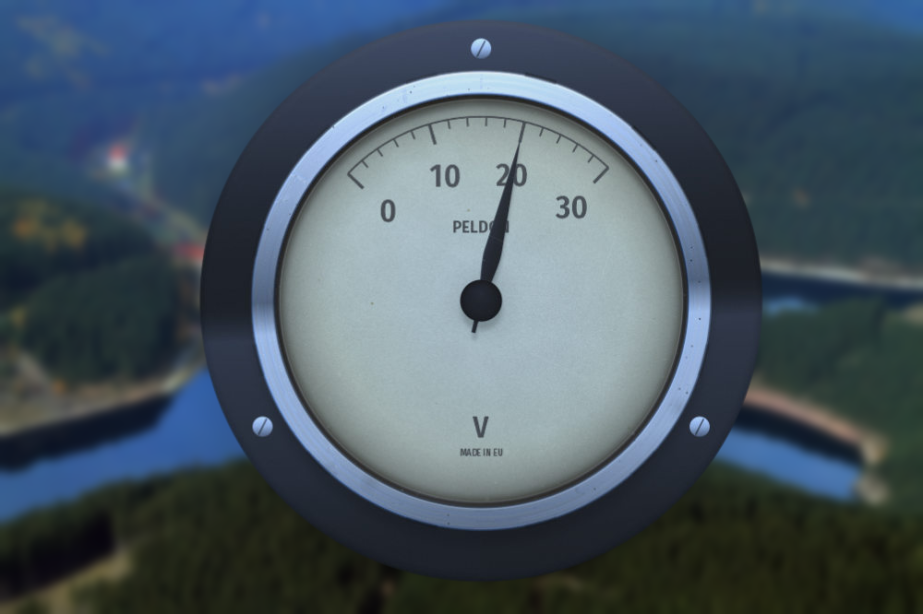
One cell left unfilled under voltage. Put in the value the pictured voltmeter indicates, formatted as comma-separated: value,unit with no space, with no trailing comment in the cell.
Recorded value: 20,V
